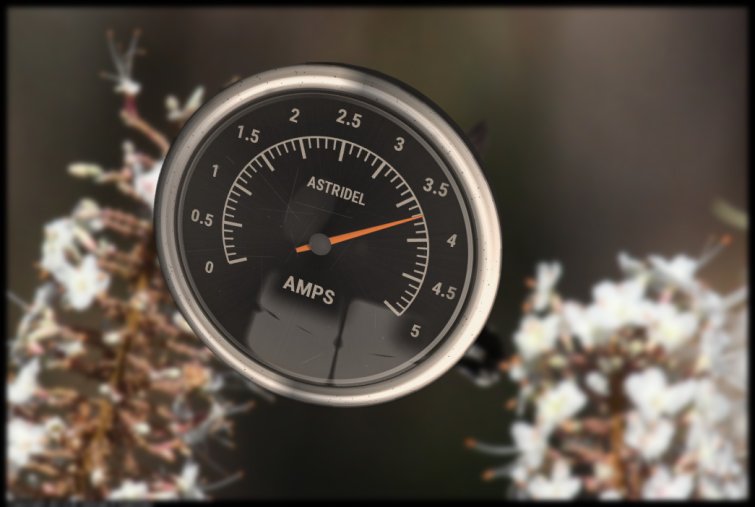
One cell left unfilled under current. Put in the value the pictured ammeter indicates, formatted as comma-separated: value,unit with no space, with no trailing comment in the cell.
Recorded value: 3.7,A
